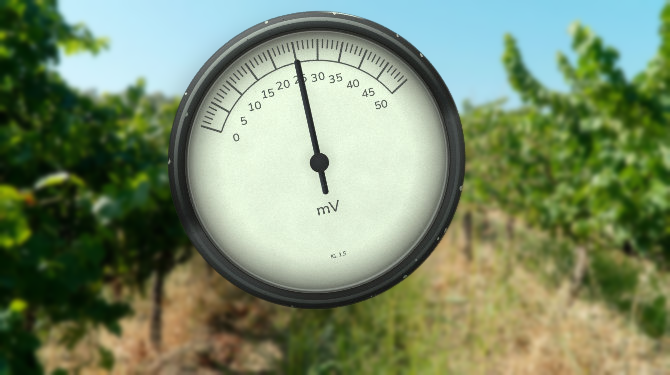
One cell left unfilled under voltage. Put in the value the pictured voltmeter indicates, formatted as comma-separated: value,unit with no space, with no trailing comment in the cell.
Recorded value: 25,mV
